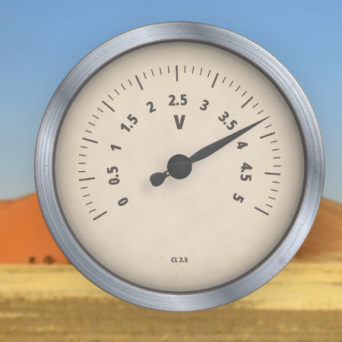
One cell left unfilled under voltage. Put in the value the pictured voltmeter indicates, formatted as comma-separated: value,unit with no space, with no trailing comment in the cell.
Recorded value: 3.8,V
